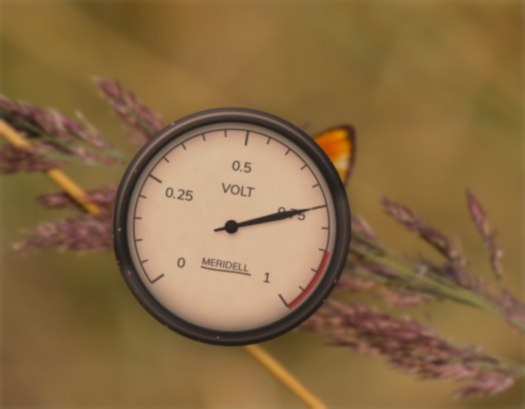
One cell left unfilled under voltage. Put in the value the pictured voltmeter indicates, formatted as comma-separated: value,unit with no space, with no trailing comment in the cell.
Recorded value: 0.75,V
